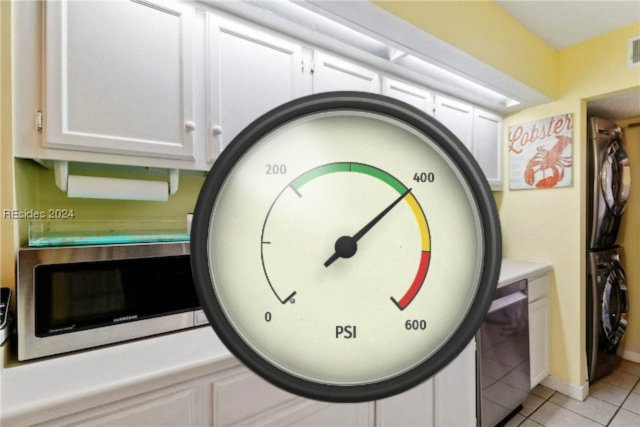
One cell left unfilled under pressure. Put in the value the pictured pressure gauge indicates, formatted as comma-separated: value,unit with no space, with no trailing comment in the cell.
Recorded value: 400,psi
